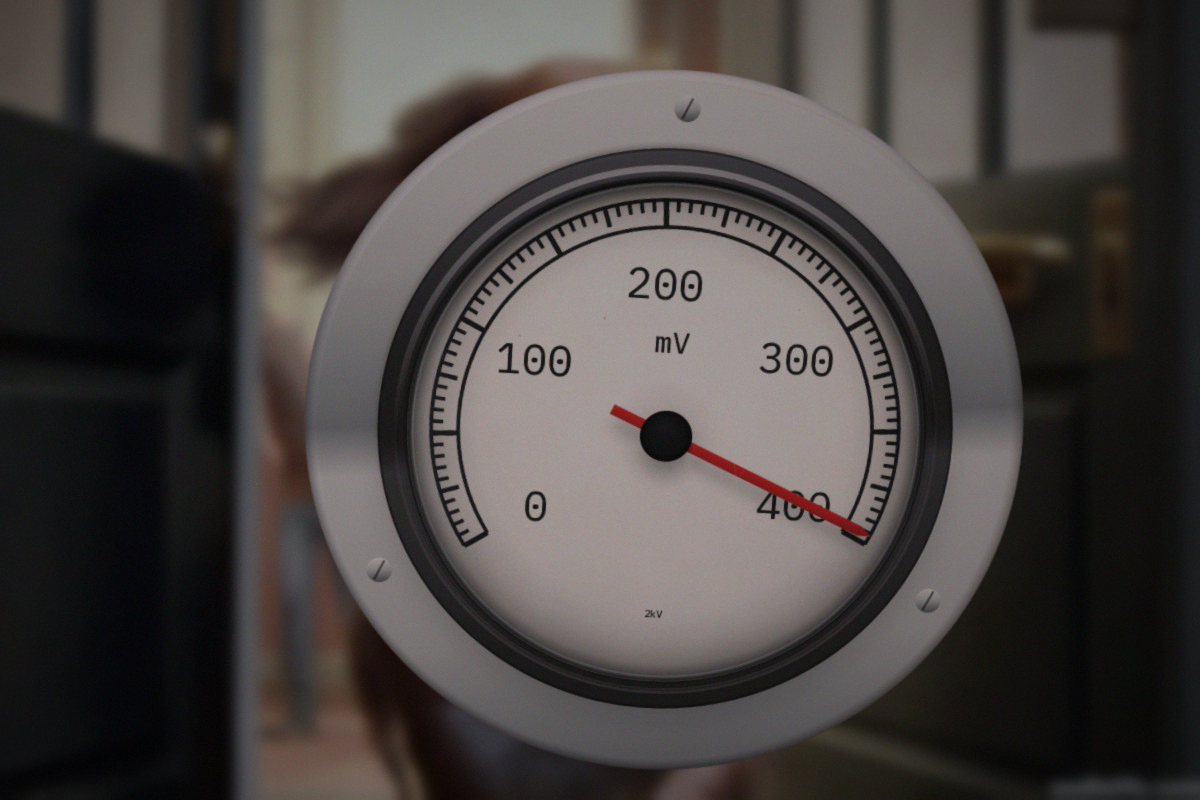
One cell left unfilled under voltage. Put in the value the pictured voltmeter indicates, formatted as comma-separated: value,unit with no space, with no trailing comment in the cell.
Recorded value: 395,mV
